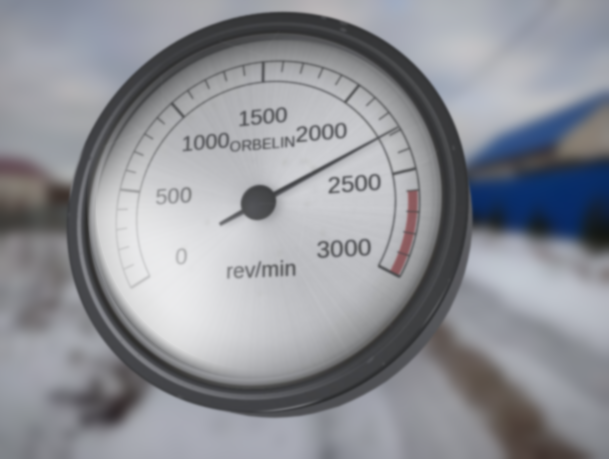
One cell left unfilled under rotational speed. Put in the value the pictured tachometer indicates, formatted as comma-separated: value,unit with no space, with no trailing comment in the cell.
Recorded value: 2300,rpm
